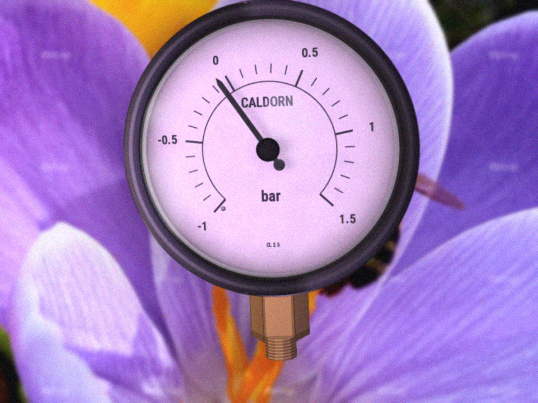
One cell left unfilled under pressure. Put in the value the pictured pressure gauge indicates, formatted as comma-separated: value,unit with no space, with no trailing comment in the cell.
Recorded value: -0.05,bar
